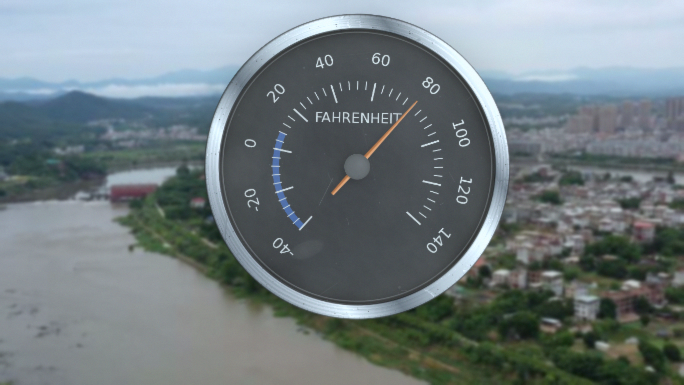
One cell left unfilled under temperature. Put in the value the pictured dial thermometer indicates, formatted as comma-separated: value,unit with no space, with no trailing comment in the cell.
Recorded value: 80,°F
